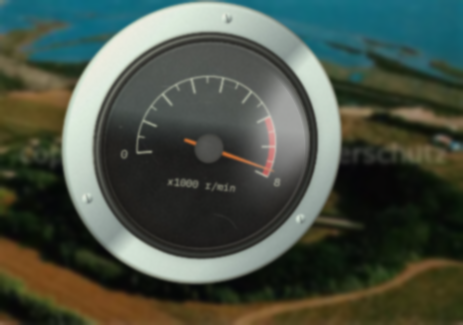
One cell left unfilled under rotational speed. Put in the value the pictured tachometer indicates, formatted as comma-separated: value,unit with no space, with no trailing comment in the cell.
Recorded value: 7750,rpm
